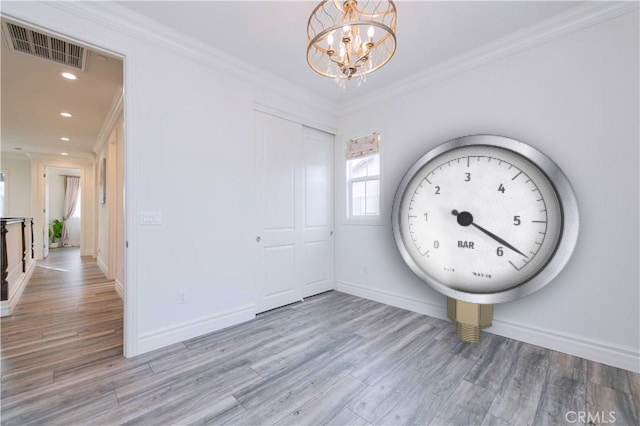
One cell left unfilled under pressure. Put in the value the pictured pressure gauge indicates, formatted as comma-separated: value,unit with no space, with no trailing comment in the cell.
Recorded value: 5.7,bar
